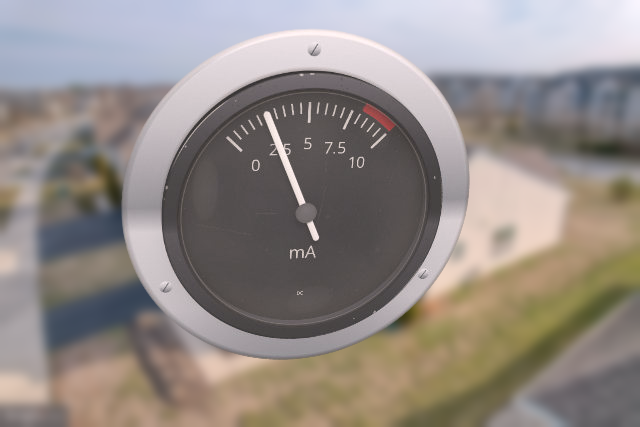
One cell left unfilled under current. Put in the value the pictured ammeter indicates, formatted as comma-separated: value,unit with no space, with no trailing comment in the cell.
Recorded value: 2.5,mA
